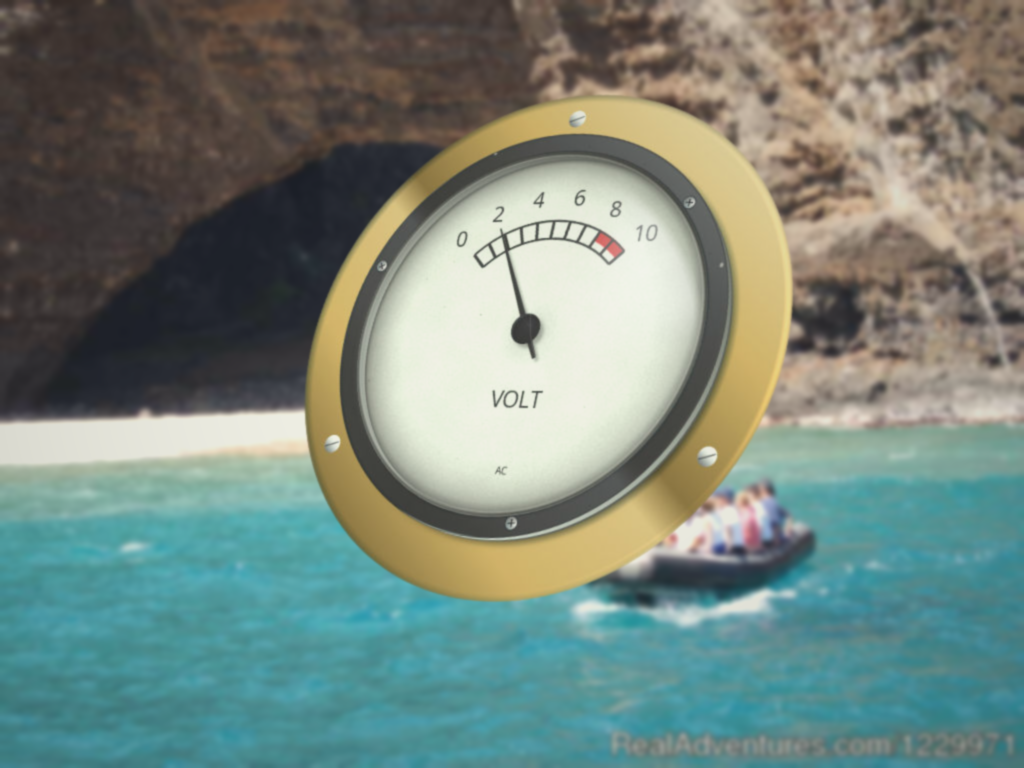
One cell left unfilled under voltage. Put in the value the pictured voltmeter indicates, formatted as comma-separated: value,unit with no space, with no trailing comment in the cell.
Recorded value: 2,V
